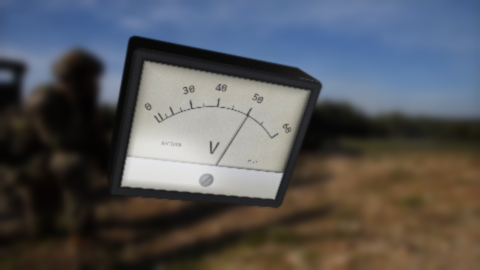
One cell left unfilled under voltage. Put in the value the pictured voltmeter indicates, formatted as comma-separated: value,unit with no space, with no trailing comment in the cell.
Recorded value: 50,V
